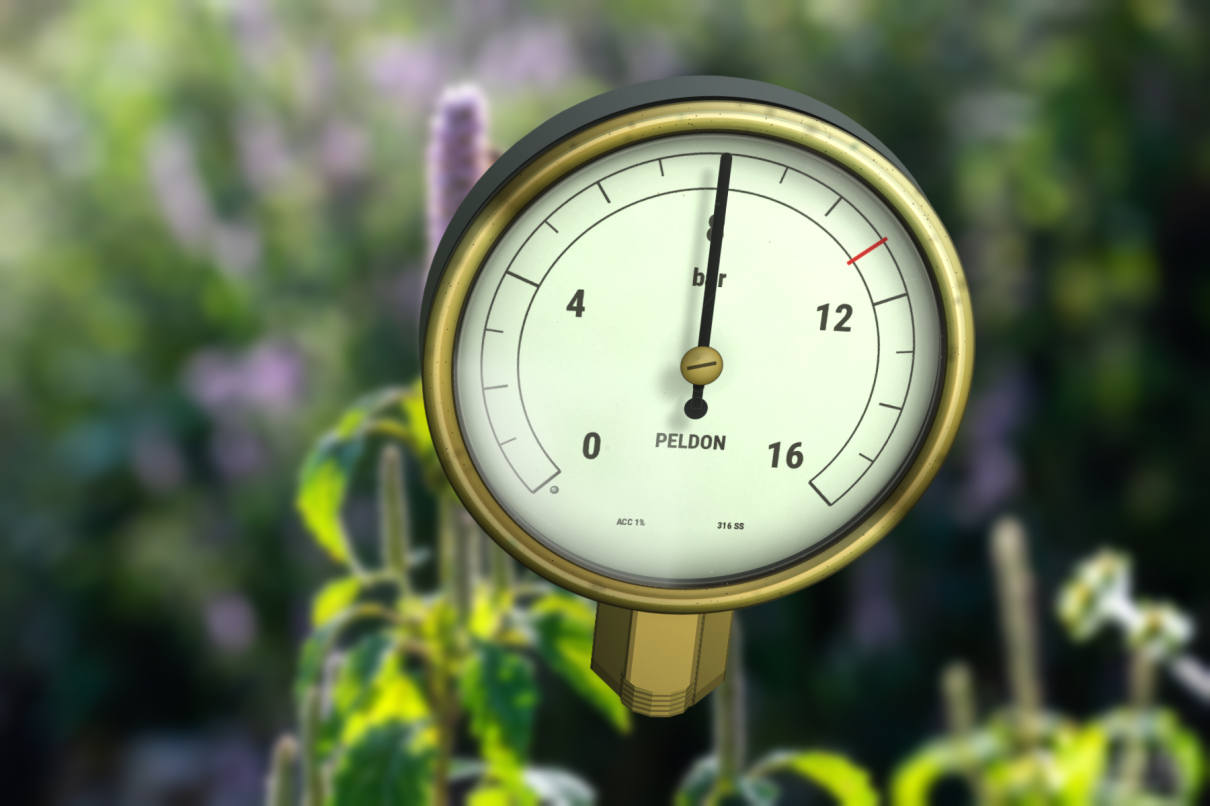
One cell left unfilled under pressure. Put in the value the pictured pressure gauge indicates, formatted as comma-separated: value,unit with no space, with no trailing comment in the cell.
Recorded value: 8,bar
